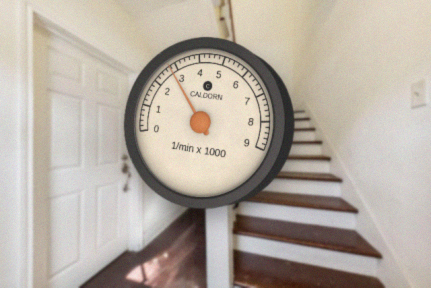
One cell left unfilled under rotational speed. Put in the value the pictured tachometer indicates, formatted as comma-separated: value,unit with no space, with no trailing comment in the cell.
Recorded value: 2800,rpm
